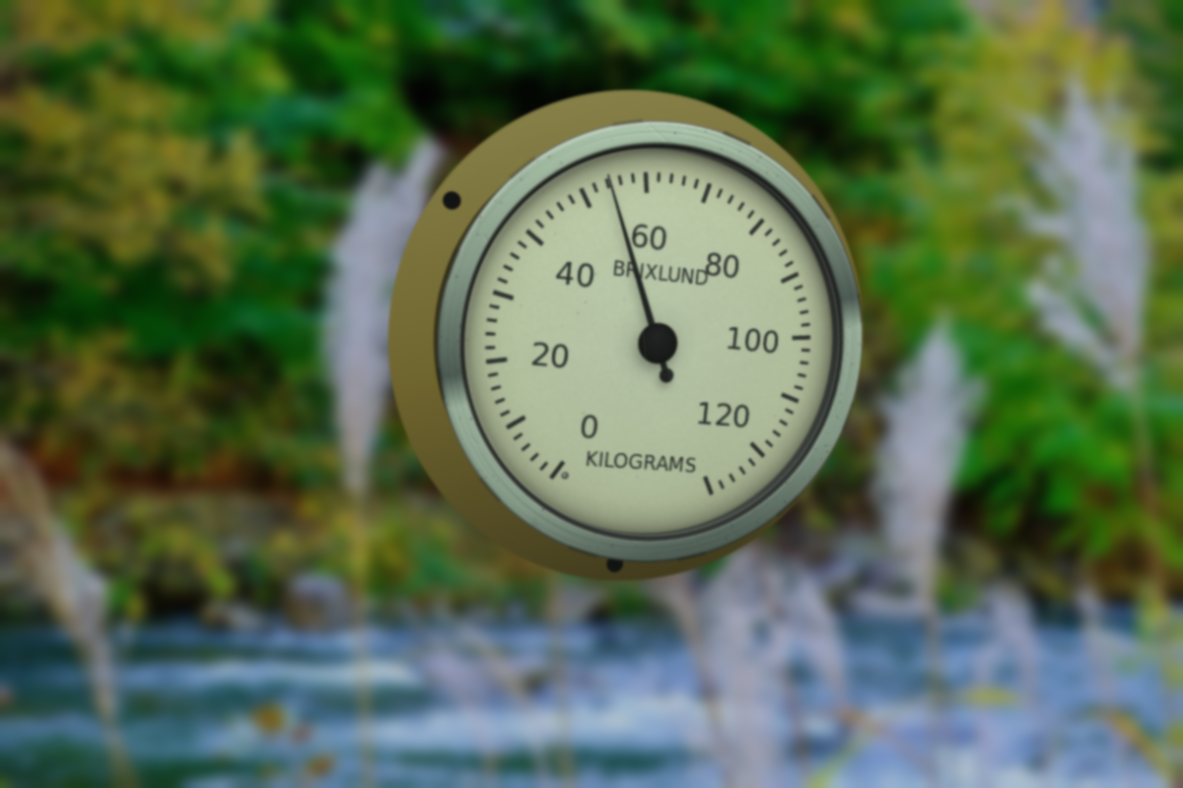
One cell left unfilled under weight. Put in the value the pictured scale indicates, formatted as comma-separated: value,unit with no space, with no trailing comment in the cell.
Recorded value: 54,kg
